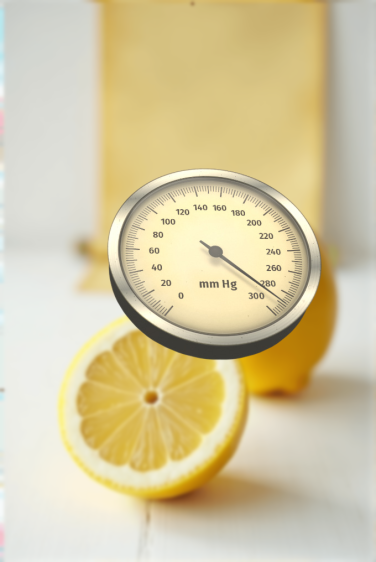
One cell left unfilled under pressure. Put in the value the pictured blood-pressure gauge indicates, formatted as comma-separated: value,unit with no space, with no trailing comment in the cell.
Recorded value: 290,mmHg
